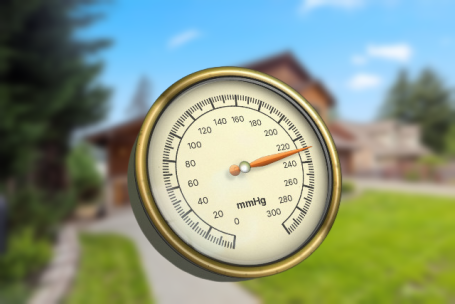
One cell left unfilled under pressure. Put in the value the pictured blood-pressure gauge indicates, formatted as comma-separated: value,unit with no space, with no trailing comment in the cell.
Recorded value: 230,mmHg
